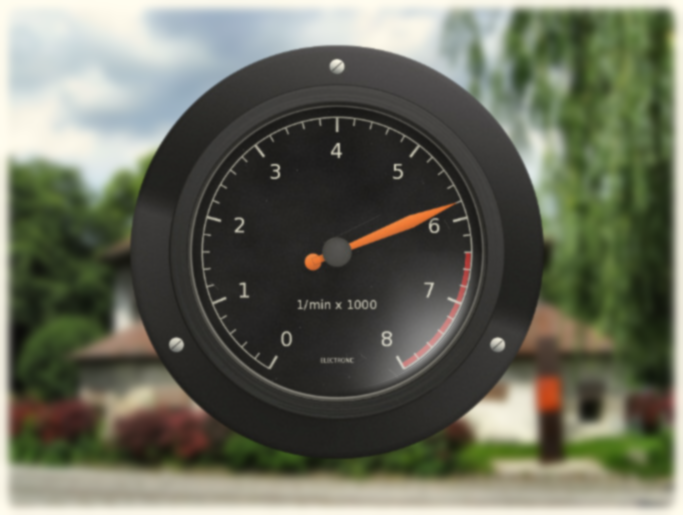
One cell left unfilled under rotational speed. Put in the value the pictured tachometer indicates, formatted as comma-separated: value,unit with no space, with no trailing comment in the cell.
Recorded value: 5800,rpm
